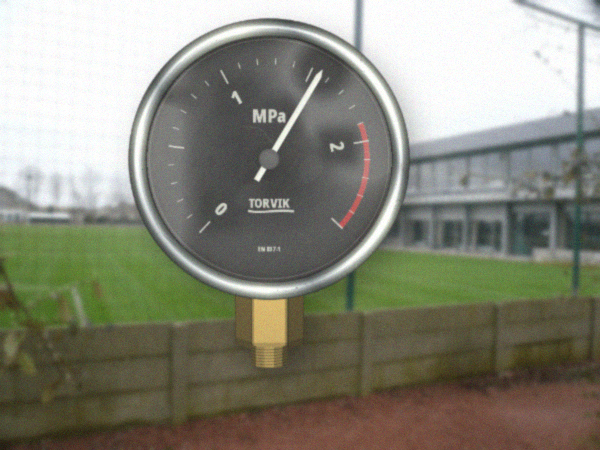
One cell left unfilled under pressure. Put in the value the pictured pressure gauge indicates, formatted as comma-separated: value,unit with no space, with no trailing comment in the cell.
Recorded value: 1.55,MPa
